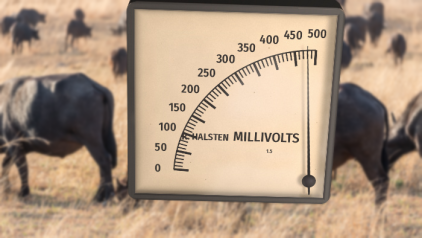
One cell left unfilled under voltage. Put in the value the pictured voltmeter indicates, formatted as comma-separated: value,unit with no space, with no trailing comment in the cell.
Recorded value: 480,mV
